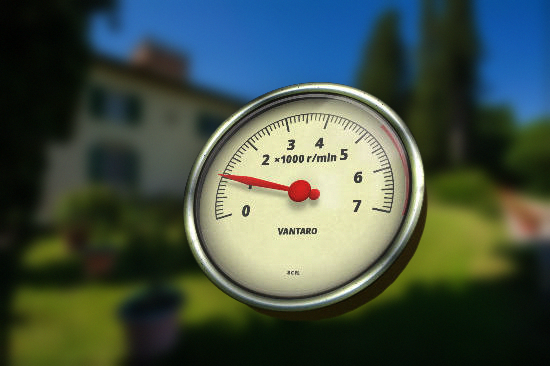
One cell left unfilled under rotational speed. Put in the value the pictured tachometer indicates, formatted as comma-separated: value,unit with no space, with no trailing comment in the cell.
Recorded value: 1000,rpm
